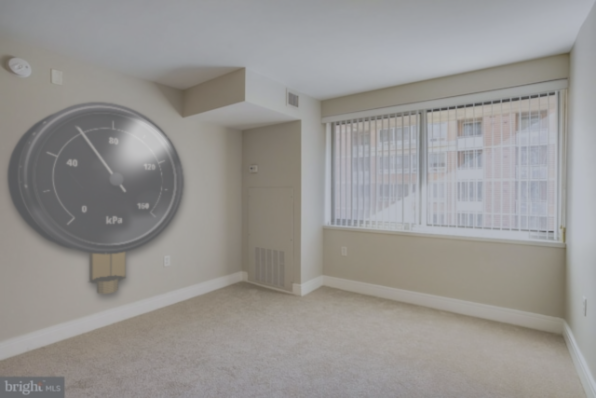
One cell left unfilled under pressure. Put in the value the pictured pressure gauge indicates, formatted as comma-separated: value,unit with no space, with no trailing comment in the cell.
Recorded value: 60,kPa
